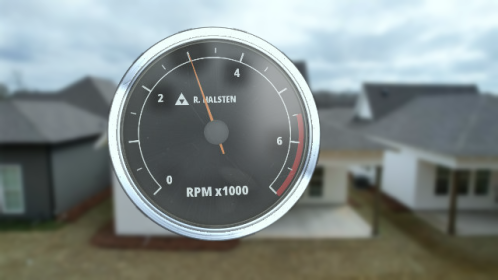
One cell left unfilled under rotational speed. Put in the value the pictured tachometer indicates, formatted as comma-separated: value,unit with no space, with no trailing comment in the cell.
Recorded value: 3000,rpm
